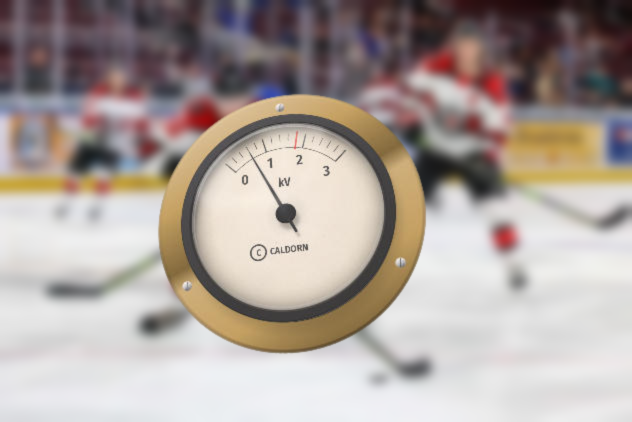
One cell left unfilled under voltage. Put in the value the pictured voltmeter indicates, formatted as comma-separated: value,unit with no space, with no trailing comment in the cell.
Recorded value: 0.6,kV
